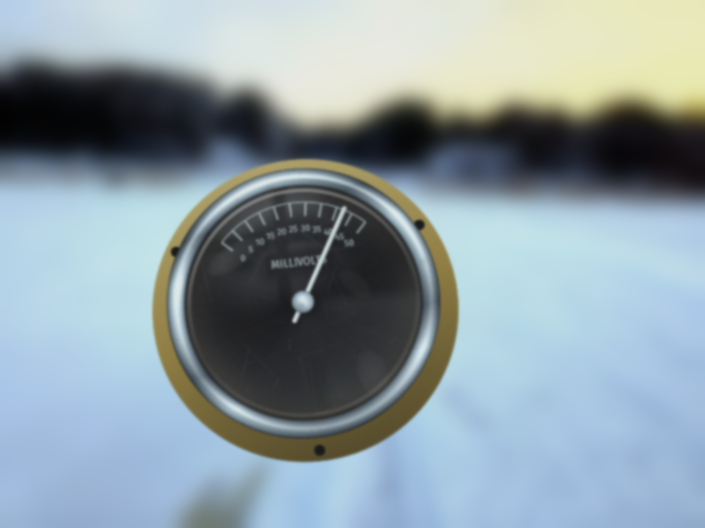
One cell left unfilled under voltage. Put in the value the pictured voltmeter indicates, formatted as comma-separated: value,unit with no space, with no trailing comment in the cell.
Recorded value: 42.5,mV
